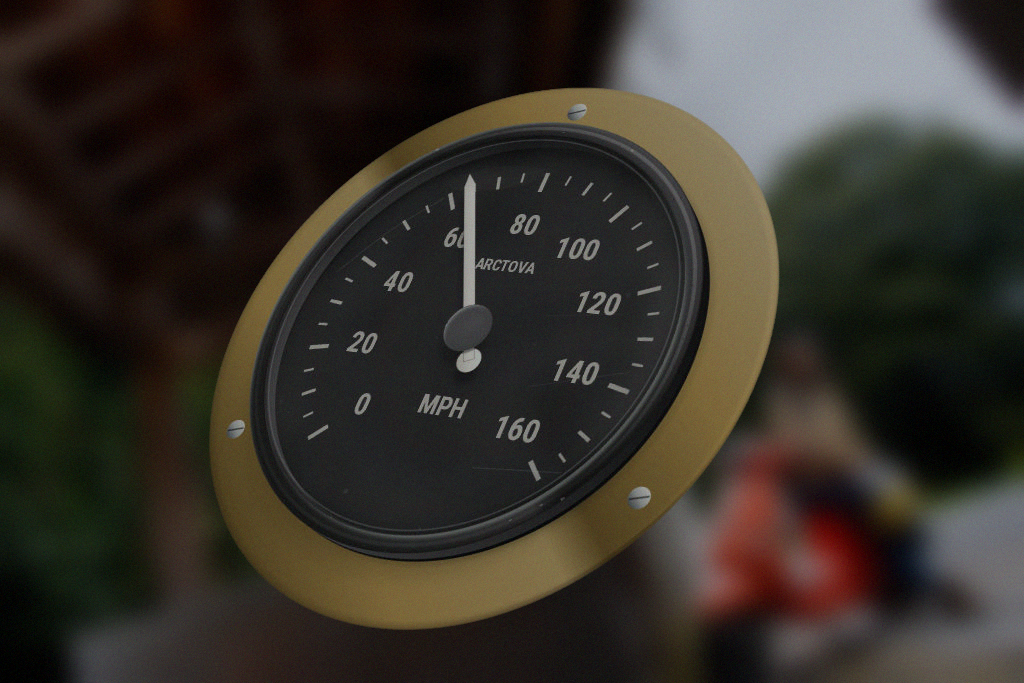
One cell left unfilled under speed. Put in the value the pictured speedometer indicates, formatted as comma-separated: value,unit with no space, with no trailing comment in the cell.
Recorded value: 65,mph
